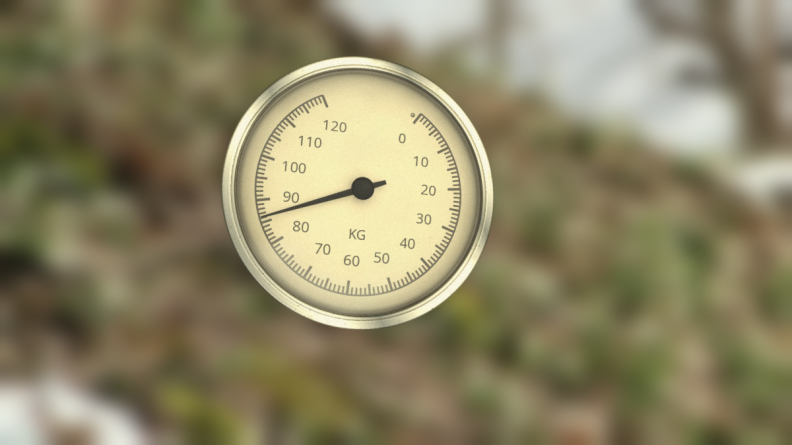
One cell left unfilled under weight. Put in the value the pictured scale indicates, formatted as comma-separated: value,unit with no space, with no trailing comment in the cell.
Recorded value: 86,kg
